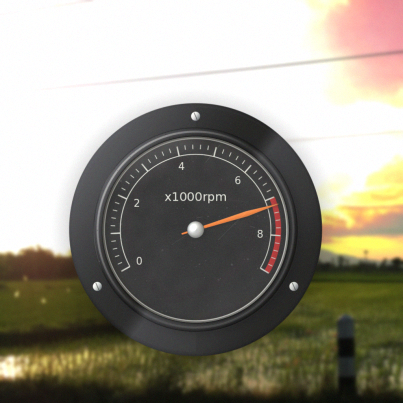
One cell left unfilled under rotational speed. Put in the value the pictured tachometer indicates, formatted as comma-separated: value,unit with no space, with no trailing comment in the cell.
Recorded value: 7200,rpm
